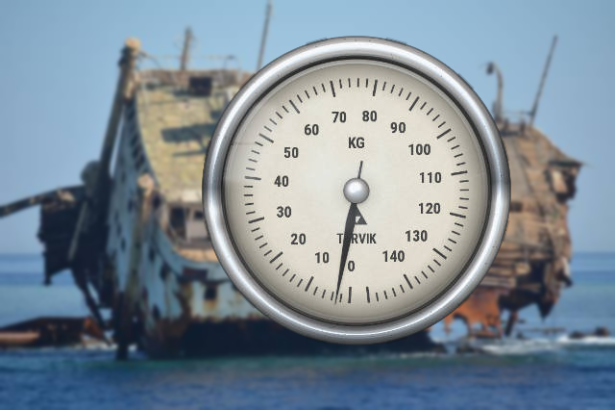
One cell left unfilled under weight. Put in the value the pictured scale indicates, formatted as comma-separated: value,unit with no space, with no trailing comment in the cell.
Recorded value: 3,kg
